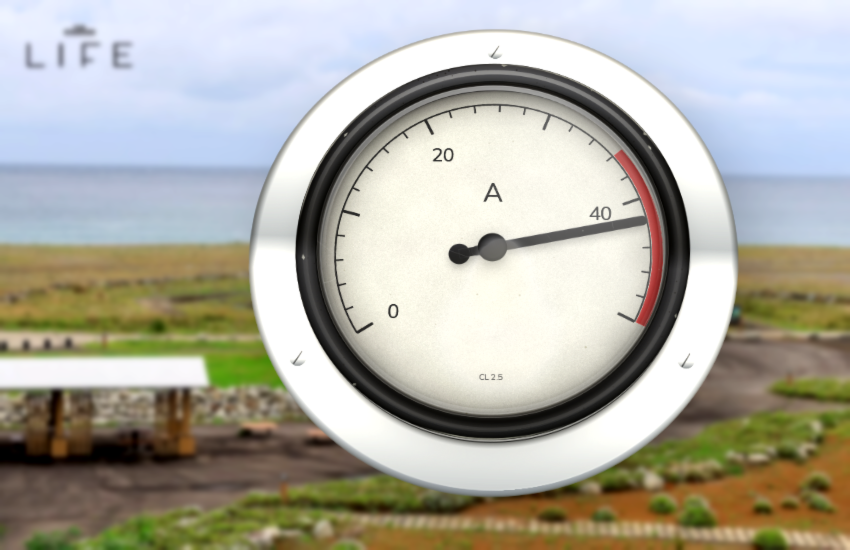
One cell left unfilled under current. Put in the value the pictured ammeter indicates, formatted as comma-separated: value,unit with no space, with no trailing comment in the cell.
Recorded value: 42,A
